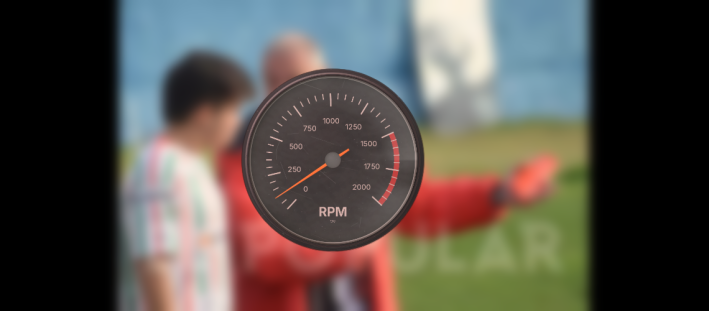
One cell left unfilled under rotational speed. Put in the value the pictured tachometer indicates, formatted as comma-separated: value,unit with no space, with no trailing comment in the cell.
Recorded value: 100,rpm
